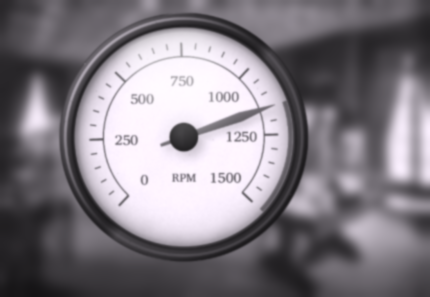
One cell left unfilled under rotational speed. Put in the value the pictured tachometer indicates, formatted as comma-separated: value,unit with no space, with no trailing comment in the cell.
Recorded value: 1150,rpm
